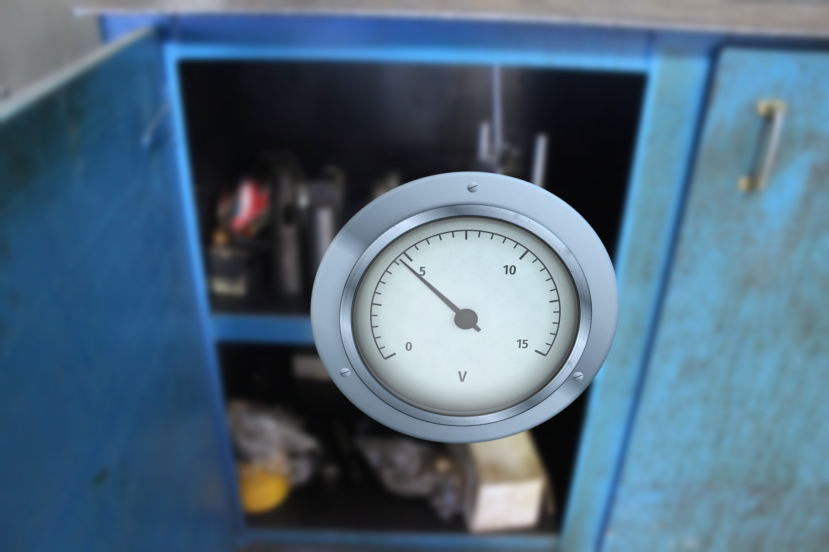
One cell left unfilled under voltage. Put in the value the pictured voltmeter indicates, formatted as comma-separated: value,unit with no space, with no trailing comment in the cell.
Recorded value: 4.75,V
